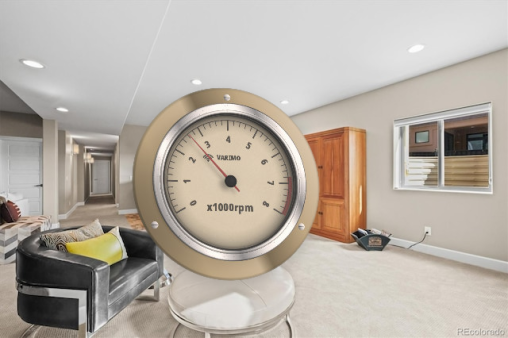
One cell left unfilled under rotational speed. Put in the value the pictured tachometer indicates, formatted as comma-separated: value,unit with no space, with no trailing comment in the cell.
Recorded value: 2600,rpm
